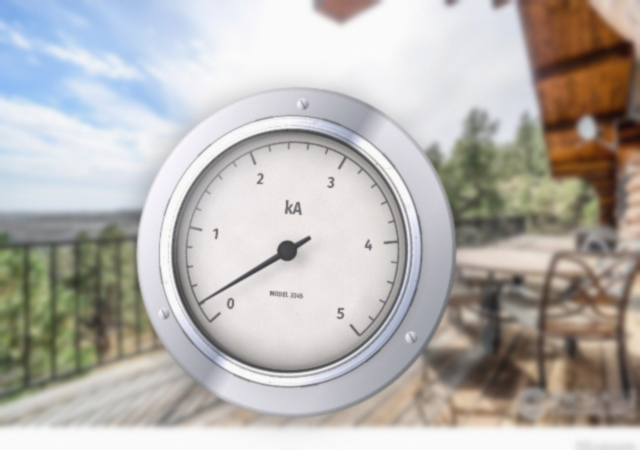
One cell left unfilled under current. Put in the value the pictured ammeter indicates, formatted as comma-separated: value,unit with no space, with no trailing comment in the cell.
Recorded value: 0.2,kA
